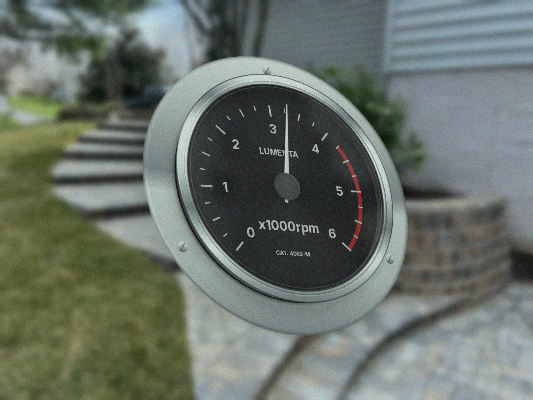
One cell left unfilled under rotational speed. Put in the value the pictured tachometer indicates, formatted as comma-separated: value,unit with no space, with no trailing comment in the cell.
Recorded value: 3250,rpm
